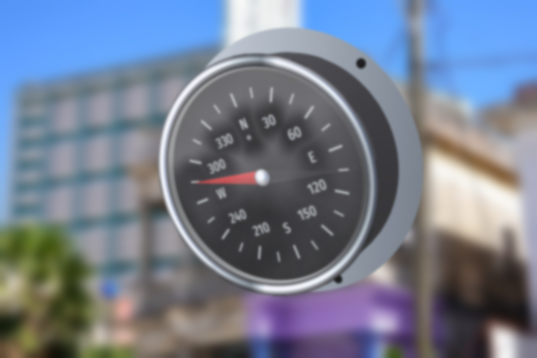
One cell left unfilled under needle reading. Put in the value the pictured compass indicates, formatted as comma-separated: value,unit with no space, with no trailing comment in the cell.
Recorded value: 285,°
